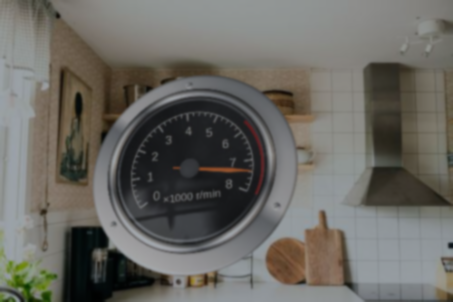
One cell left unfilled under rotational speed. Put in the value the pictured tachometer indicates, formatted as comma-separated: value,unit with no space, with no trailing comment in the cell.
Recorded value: 7400,rpm
